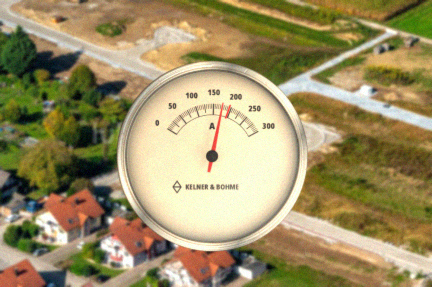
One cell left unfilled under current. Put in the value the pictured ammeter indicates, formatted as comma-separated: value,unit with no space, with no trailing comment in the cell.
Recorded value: 175,A
